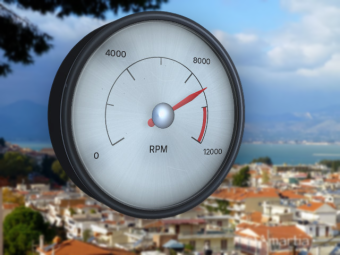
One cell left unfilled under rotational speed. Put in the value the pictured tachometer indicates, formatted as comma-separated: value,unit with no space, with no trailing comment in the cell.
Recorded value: 9000,rpm
